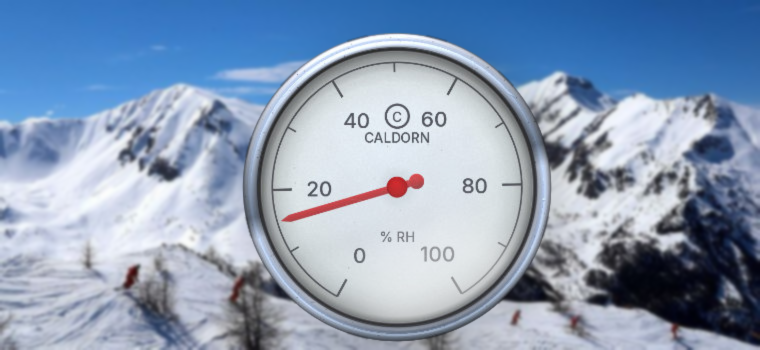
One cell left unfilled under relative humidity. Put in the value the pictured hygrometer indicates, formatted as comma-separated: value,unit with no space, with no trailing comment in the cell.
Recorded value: 15,%
